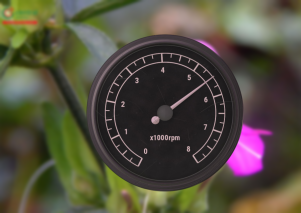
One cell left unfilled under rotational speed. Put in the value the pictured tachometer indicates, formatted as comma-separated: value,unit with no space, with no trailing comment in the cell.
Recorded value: 5500,rpm
